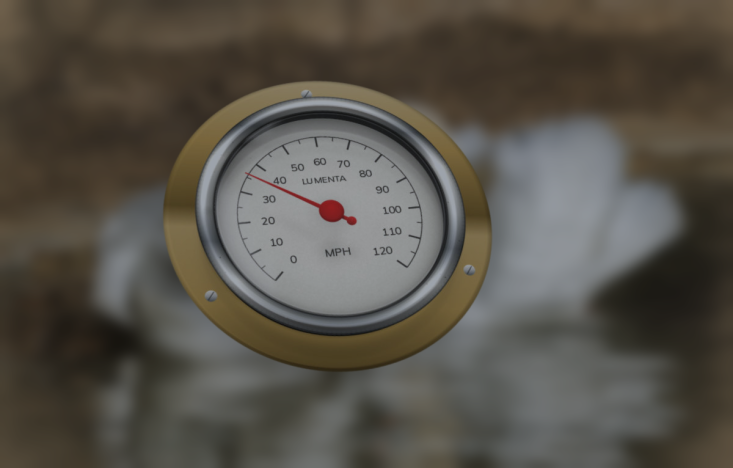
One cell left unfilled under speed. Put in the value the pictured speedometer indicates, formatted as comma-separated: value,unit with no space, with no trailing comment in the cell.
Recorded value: 35,mph
